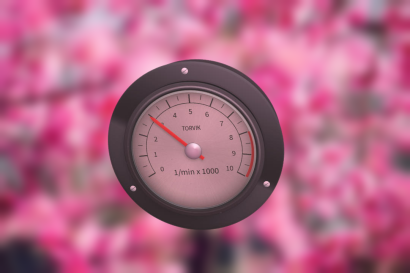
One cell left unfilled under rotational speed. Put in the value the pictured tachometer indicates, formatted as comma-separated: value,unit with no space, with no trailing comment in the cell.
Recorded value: 3000,rpm
